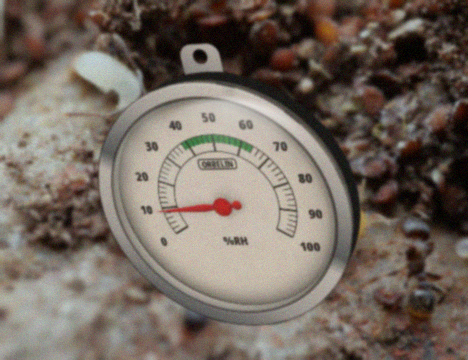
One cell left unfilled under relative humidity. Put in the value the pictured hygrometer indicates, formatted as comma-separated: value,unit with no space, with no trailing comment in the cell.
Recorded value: 10,%
